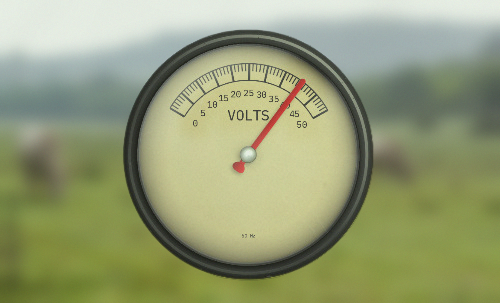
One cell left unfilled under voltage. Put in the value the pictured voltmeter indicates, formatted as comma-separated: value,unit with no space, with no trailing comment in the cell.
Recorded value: 40,V
